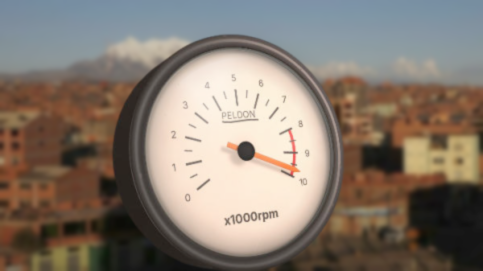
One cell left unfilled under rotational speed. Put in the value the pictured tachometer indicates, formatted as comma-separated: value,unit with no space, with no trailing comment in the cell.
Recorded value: 9750,rpm
